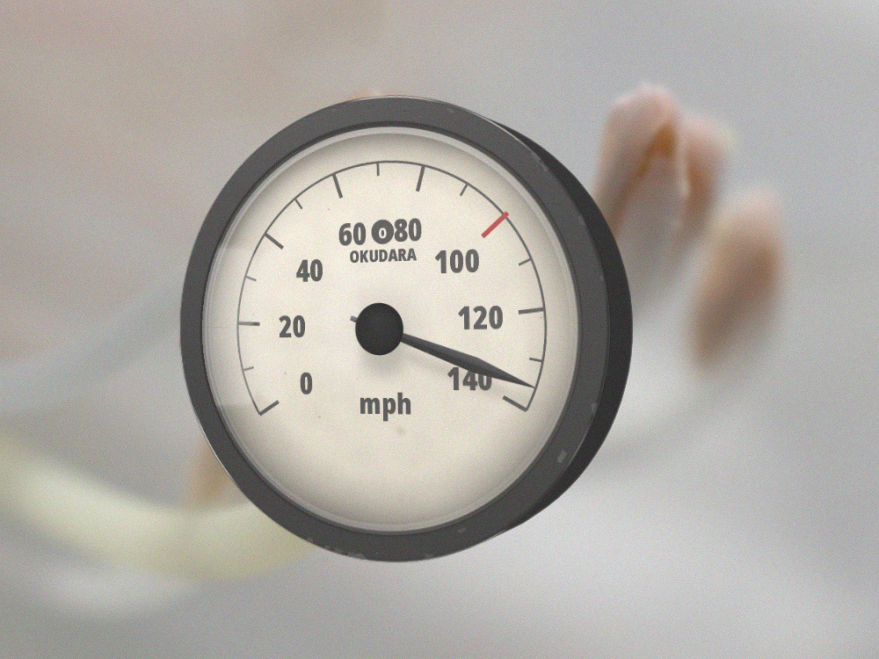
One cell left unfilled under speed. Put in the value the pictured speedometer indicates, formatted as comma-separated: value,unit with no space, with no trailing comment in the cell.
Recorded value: 135,mph
